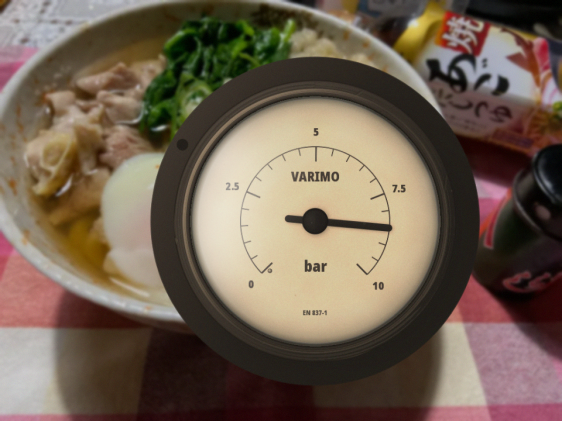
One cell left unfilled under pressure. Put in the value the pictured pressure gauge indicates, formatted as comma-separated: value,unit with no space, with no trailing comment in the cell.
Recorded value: 8.5,bar
